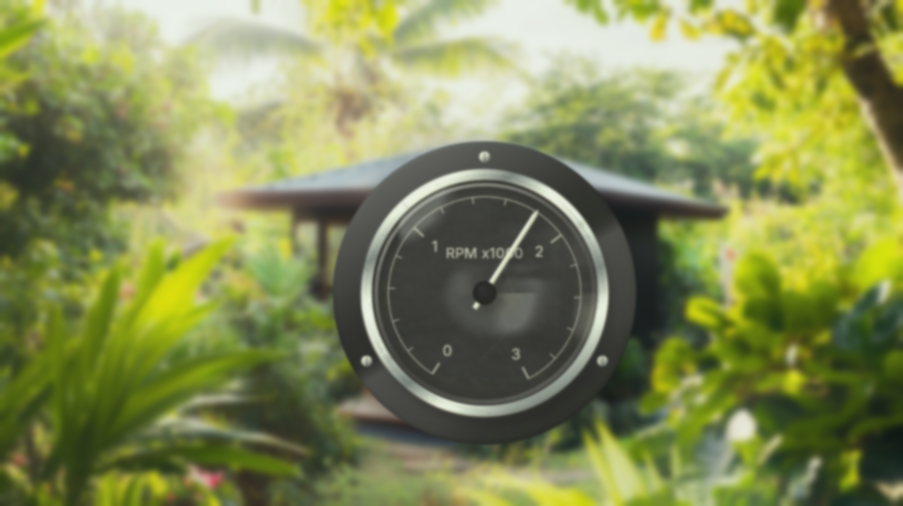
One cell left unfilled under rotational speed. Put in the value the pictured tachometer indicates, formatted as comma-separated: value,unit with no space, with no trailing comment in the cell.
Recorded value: 1800,rpm
